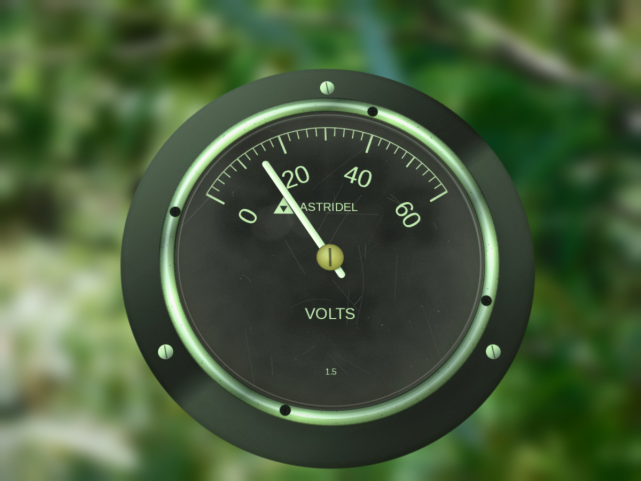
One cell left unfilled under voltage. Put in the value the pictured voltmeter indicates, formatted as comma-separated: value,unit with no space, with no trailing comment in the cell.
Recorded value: 14,V
